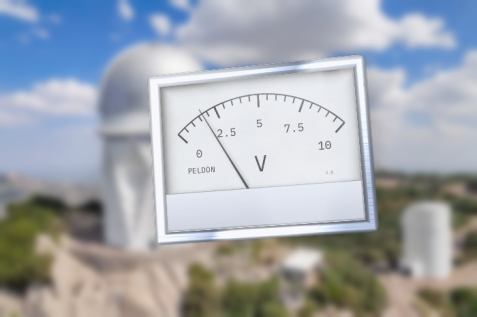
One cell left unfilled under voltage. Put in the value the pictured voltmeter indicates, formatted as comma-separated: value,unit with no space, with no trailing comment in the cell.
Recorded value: 1.75,V
